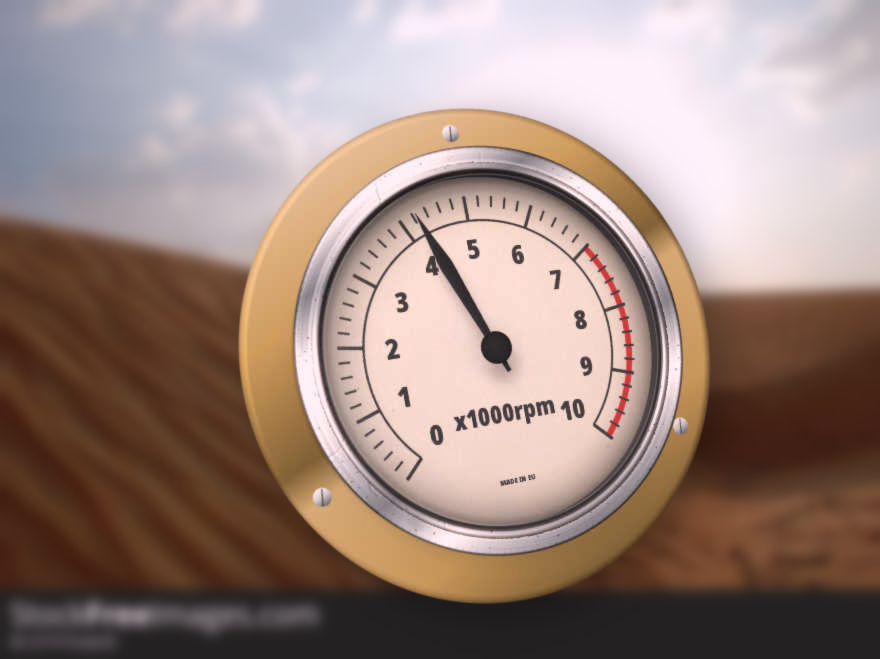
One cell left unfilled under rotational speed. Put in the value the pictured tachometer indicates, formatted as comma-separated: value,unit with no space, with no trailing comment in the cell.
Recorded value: 4200,rpm
